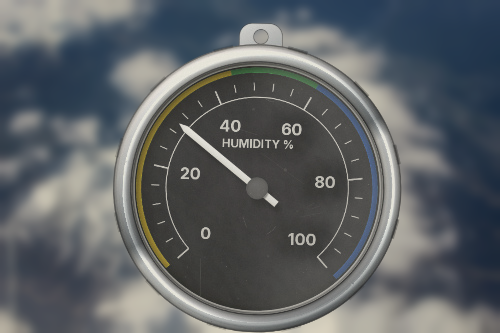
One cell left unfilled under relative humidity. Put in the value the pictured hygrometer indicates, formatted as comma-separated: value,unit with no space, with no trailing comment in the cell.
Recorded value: 30,%
